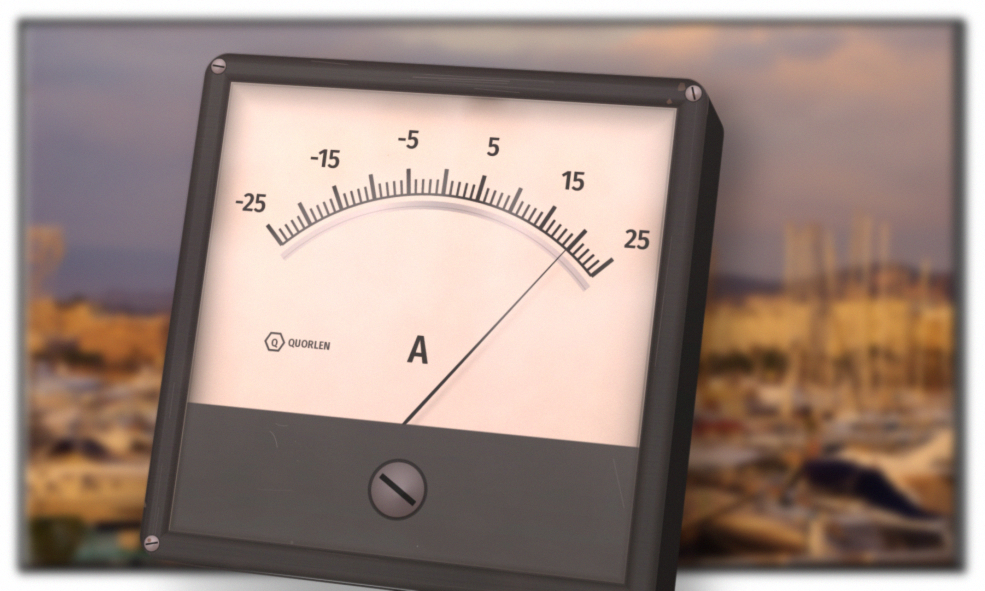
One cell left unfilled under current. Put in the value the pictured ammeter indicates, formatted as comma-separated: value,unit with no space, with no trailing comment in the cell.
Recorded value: 20,A
